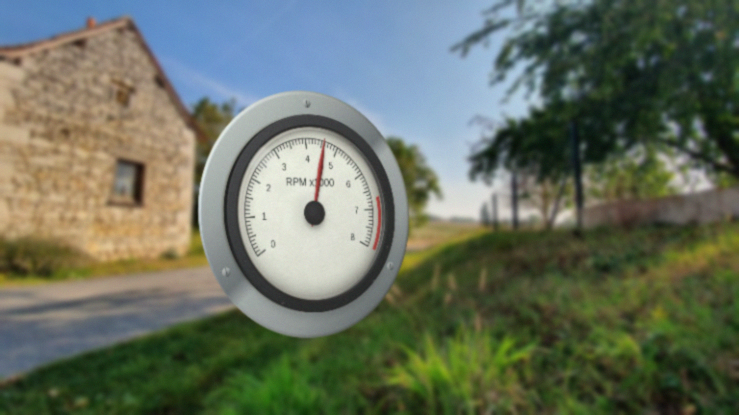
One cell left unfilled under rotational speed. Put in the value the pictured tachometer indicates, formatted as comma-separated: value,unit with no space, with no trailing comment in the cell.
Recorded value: 4500,rpm
